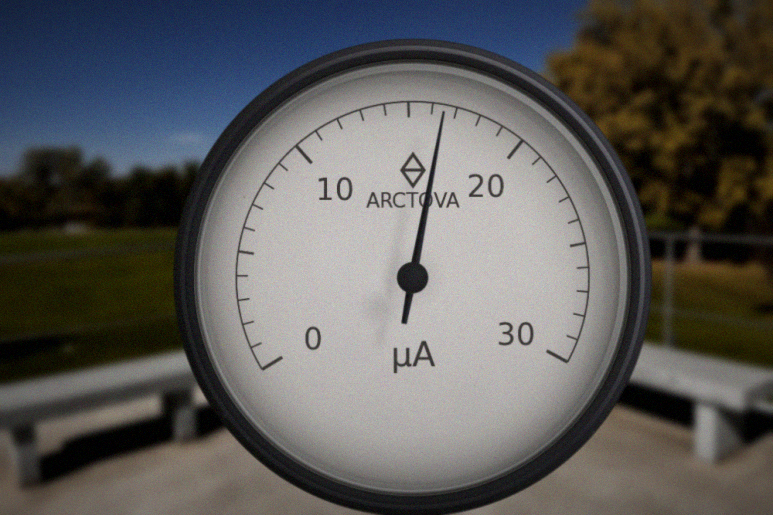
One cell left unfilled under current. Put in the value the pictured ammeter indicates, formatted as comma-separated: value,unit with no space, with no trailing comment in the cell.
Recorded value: 16.5,µA
